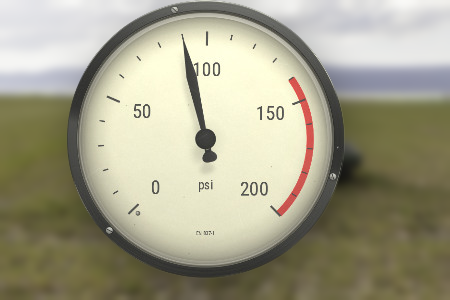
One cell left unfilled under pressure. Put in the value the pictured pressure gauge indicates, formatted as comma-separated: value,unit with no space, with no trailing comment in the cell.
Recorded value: 90,psi
